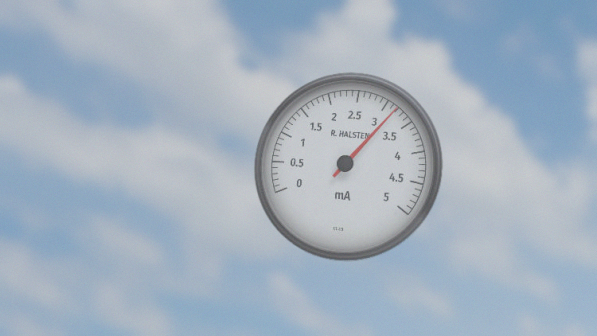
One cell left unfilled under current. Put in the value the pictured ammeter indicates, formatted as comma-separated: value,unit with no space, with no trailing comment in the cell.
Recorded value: 3.2,mA
